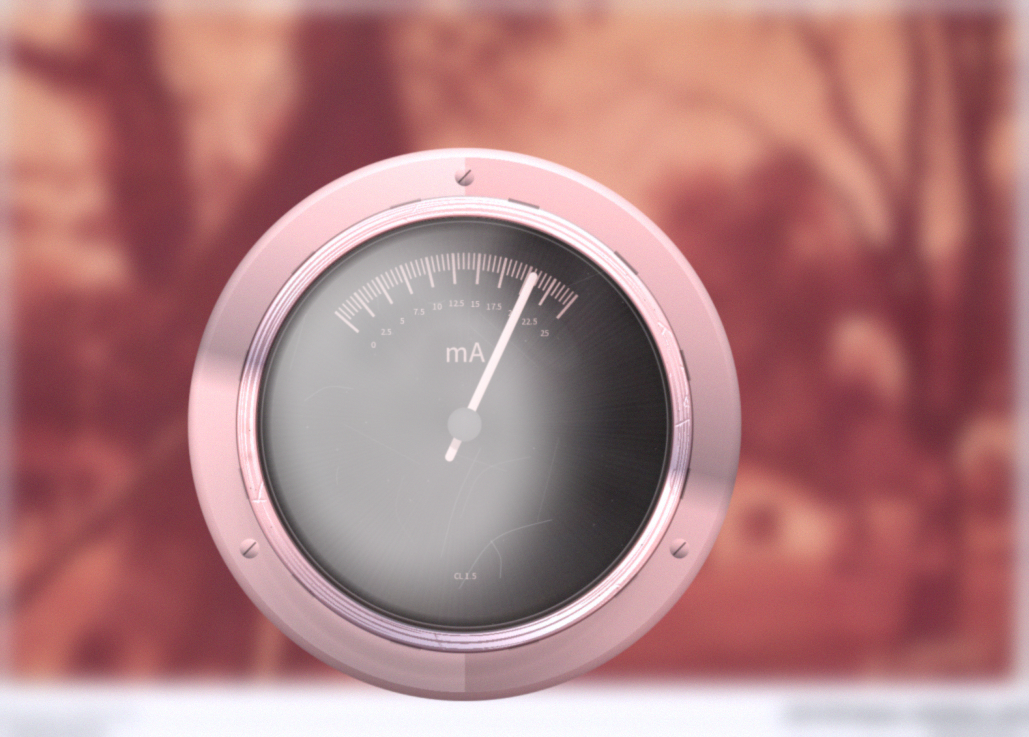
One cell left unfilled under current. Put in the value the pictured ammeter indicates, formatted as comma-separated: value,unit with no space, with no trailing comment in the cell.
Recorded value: 20.5,mA
